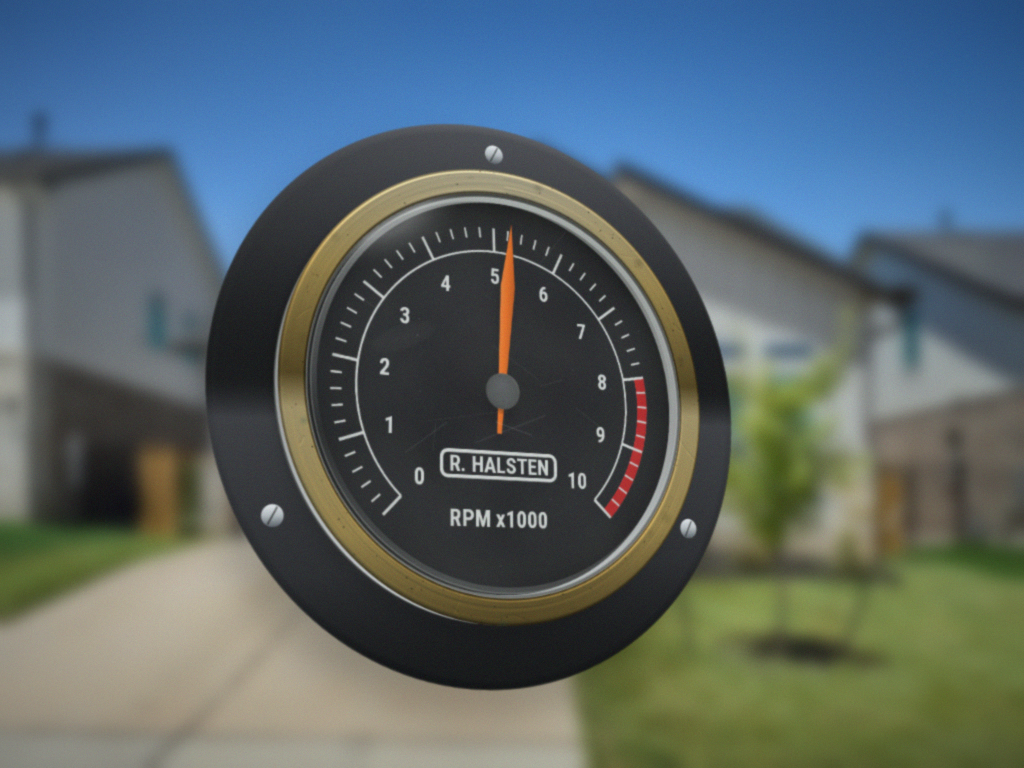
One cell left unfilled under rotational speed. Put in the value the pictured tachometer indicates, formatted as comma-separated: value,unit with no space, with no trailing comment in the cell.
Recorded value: 5200,rpm
